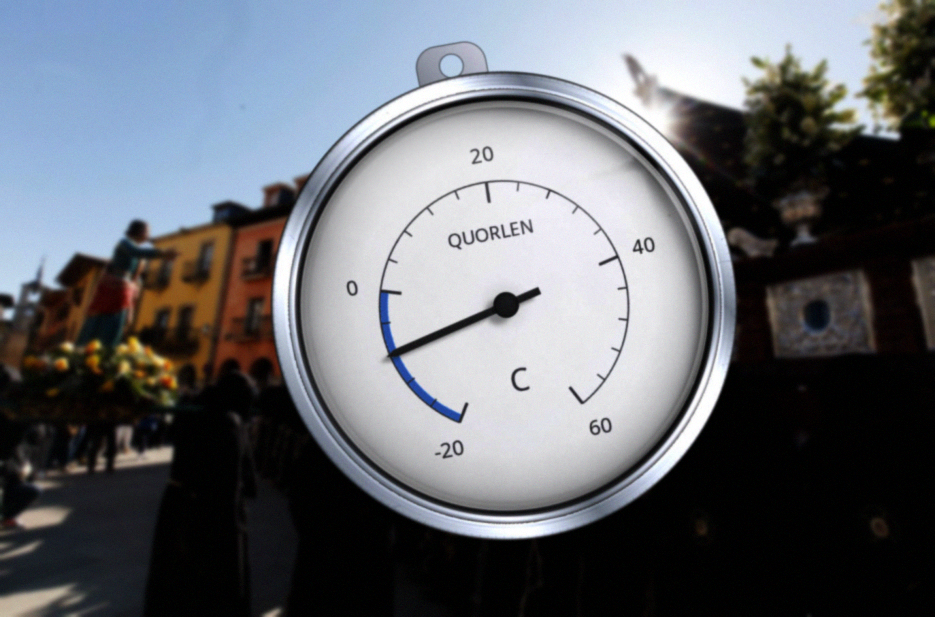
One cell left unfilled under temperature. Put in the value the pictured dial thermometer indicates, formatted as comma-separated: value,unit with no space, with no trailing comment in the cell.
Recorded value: -8,°C
